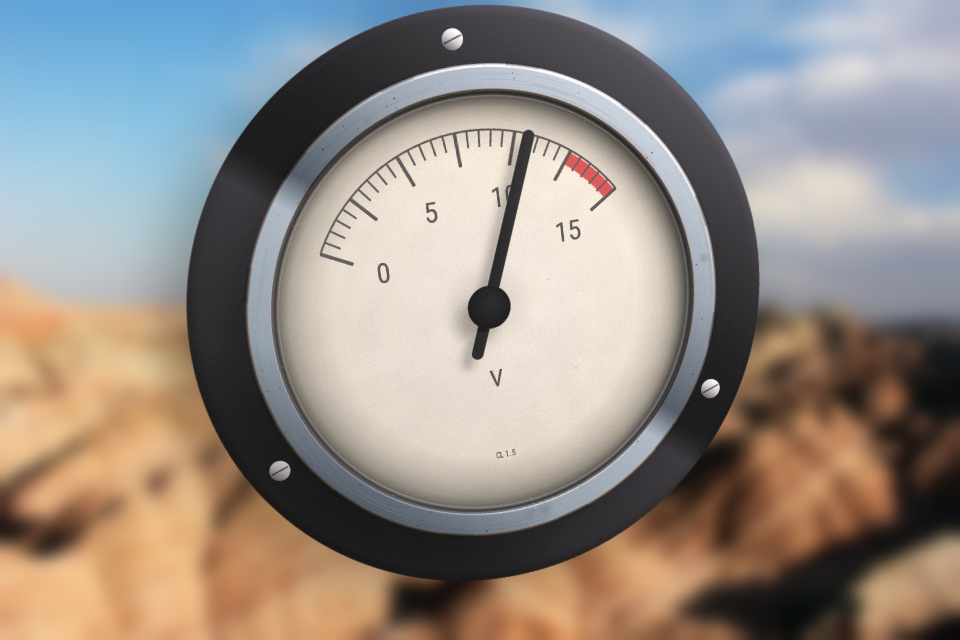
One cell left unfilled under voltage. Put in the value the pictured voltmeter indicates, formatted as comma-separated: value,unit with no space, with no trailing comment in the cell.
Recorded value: 10.5,V
